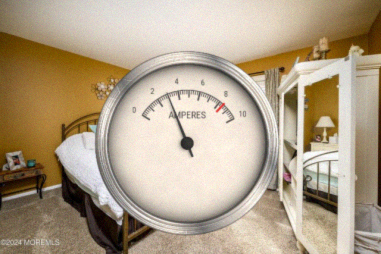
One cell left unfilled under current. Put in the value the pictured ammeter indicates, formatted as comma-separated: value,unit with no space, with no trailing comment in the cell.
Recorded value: 3,A
